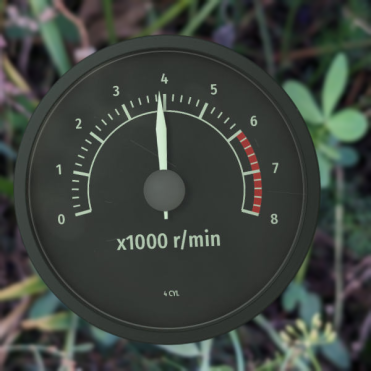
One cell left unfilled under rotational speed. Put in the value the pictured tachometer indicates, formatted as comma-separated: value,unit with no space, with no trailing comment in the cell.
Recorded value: 3900,rpm
